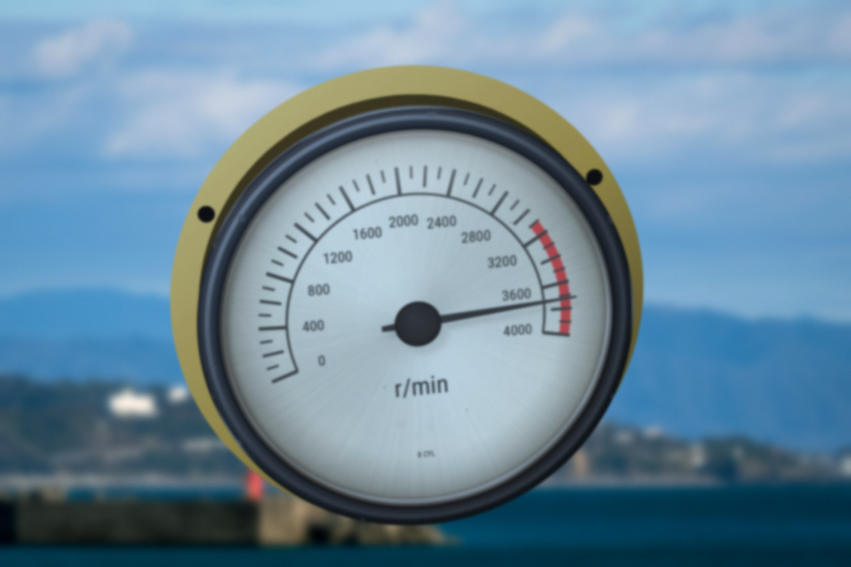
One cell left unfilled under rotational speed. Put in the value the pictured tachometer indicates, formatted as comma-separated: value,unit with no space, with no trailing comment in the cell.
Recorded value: 3700,rpm
